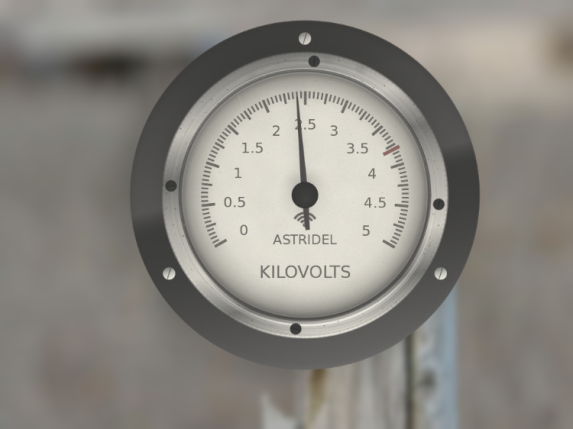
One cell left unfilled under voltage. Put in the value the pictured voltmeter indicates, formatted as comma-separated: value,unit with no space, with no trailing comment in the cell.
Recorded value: 2.4,kV
